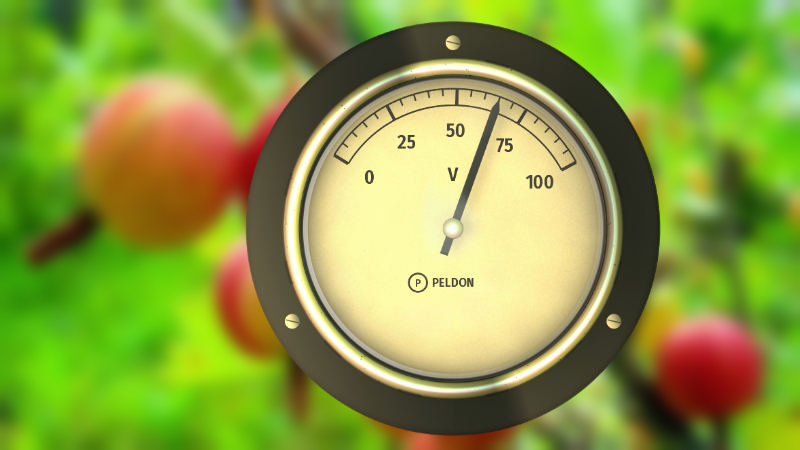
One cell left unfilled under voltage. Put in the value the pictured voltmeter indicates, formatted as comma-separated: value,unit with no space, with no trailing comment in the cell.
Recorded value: 65,V
